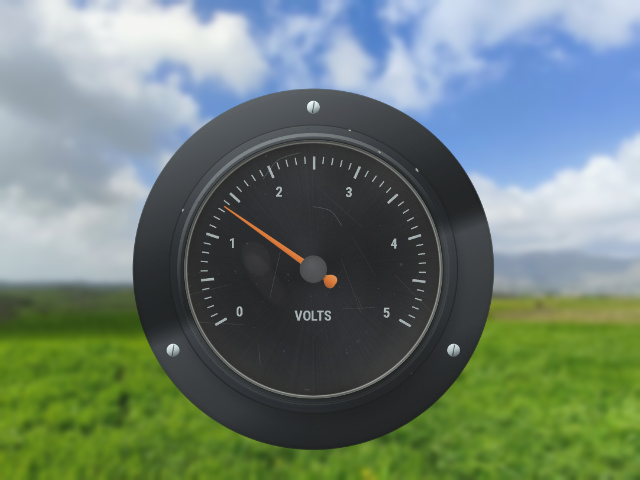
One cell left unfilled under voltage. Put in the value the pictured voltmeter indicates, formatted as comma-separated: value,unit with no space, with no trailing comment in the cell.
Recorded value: 1.35,V
